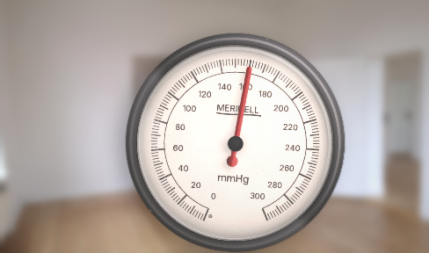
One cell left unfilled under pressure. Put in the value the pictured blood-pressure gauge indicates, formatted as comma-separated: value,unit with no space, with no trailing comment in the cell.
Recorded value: 160,mmHg
